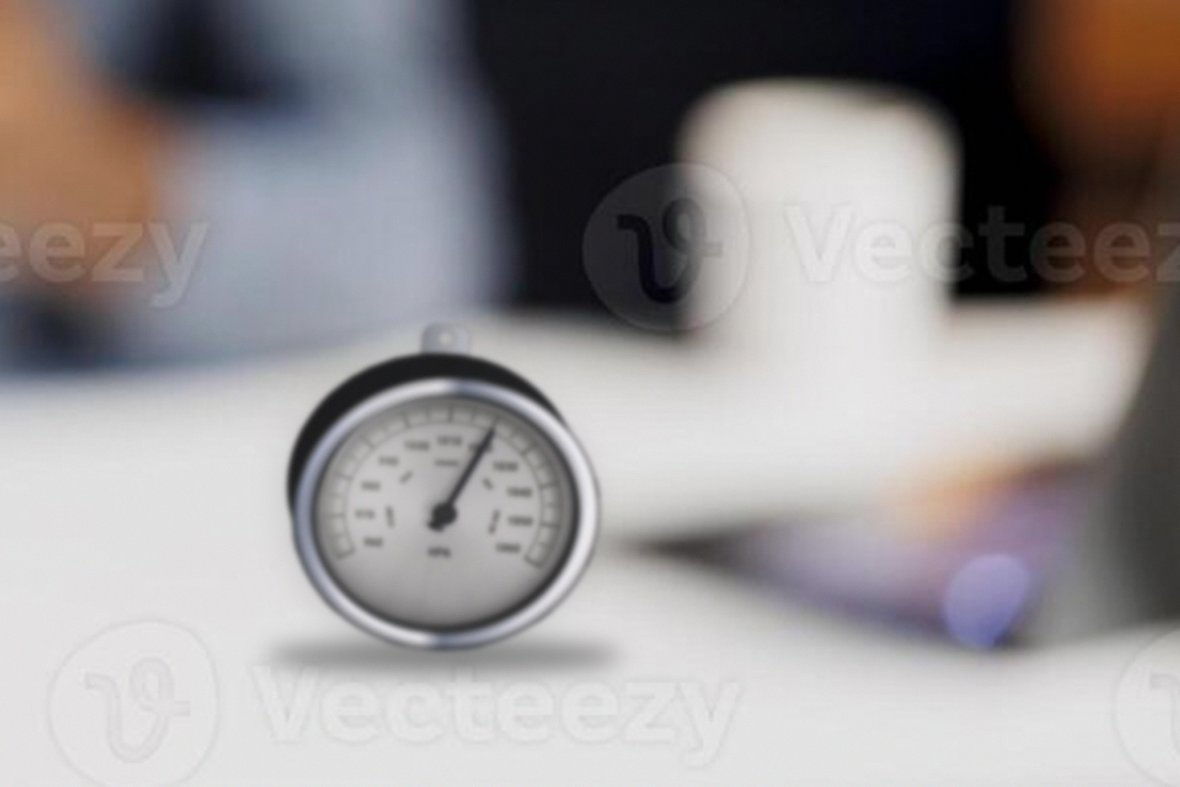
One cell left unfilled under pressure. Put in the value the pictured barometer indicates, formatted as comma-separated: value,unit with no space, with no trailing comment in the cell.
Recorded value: 1020,hPa
